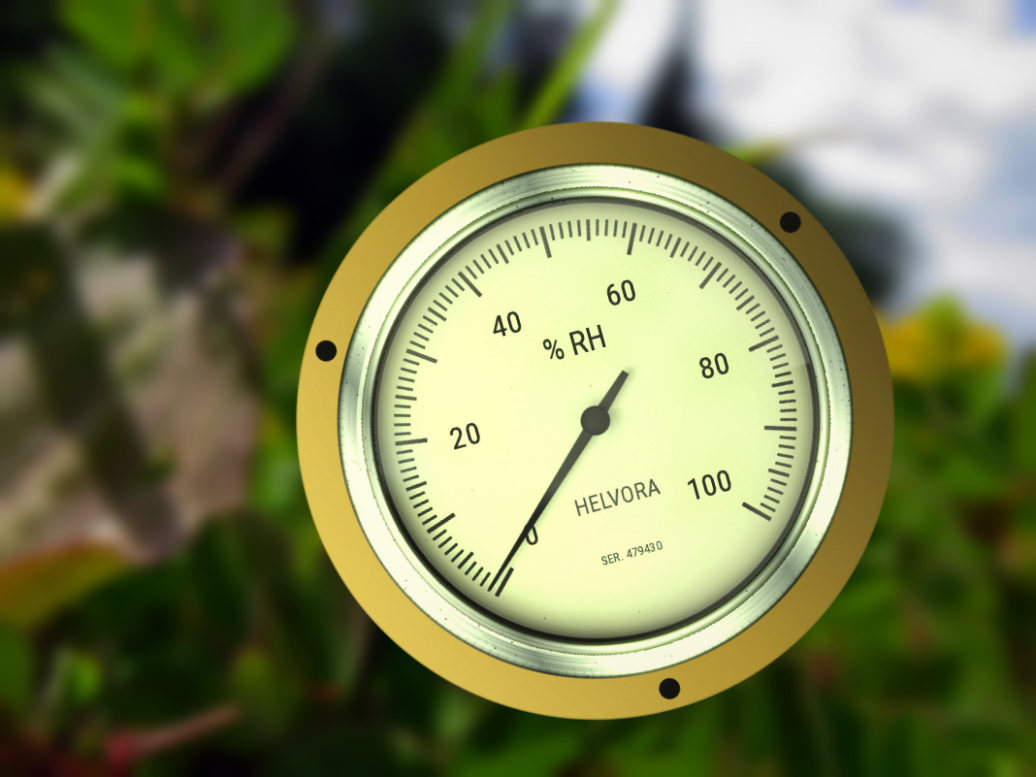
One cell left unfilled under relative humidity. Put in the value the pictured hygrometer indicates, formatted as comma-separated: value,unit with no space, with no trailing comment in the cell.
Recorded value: 1,%
